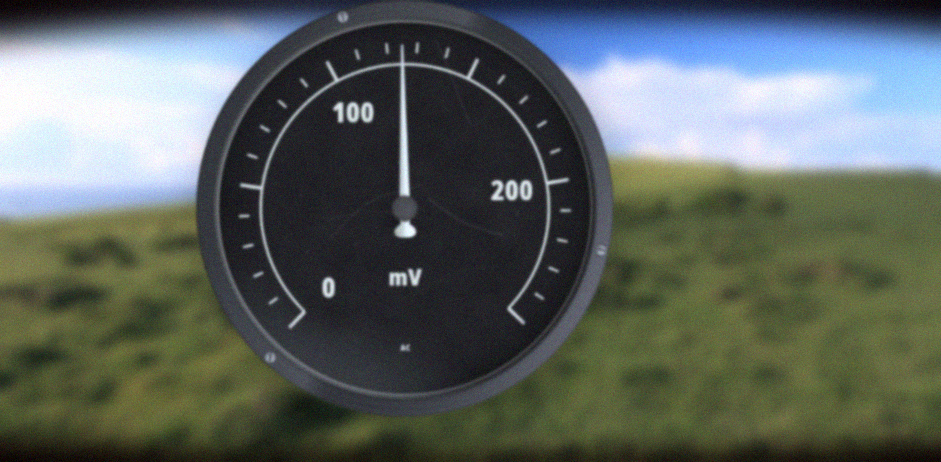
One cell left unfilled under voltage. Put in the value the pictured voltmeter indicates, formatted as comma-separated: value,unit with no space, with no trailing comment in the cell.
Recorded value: 125,mV
